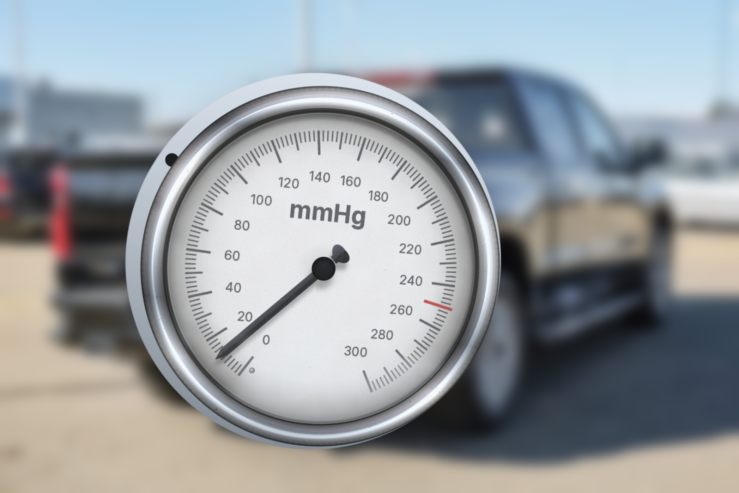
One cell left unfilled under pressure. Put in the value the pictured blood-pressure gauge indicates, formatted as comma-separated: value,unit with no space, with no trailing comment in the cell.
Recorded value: 12,mmHg
